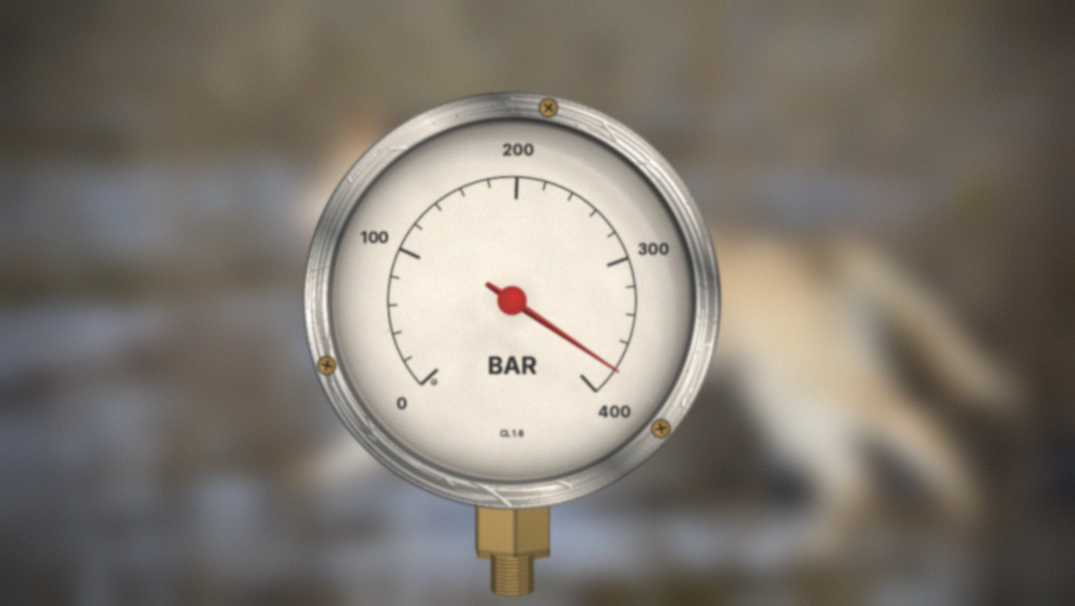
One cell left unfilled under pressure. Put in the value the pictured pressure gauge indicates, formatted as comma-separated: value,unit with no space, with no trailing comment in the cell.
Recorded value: 380,bar
